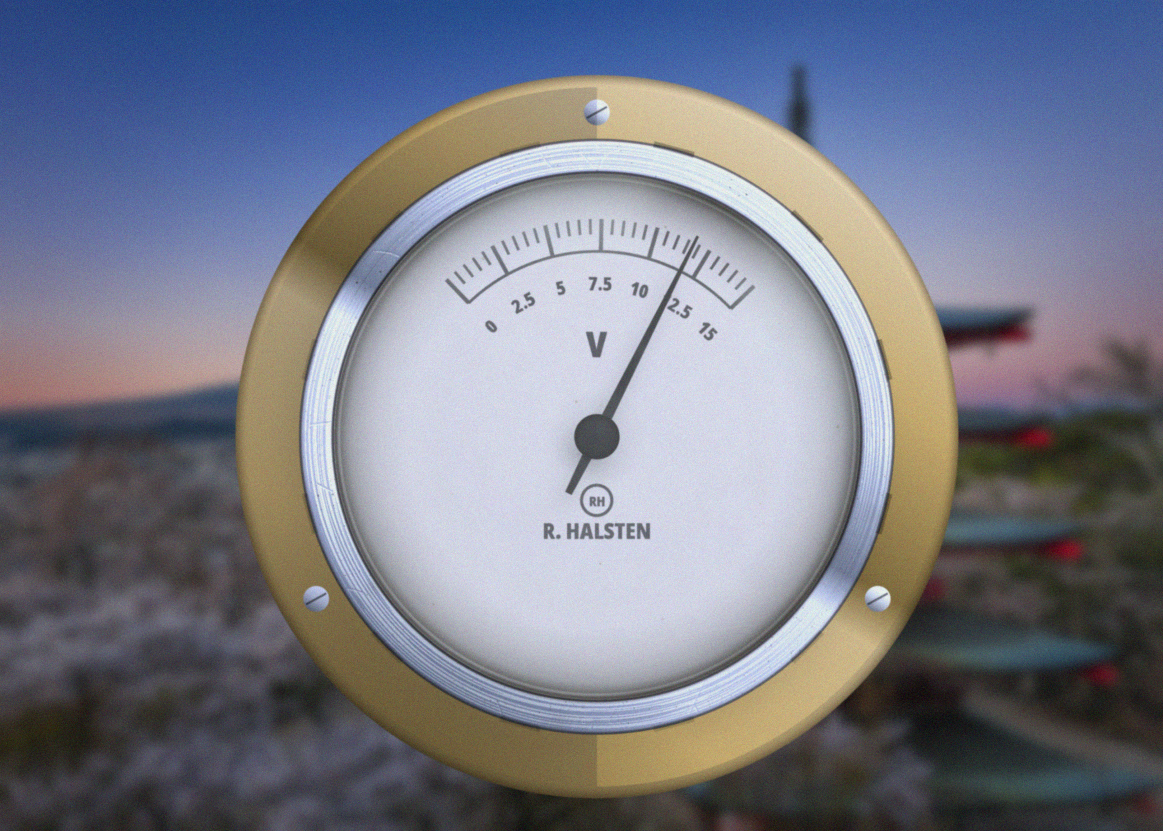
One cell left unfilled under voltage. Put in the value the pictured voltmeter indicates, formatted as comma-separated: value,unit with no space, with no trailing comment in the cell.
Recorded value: 11.75,V
